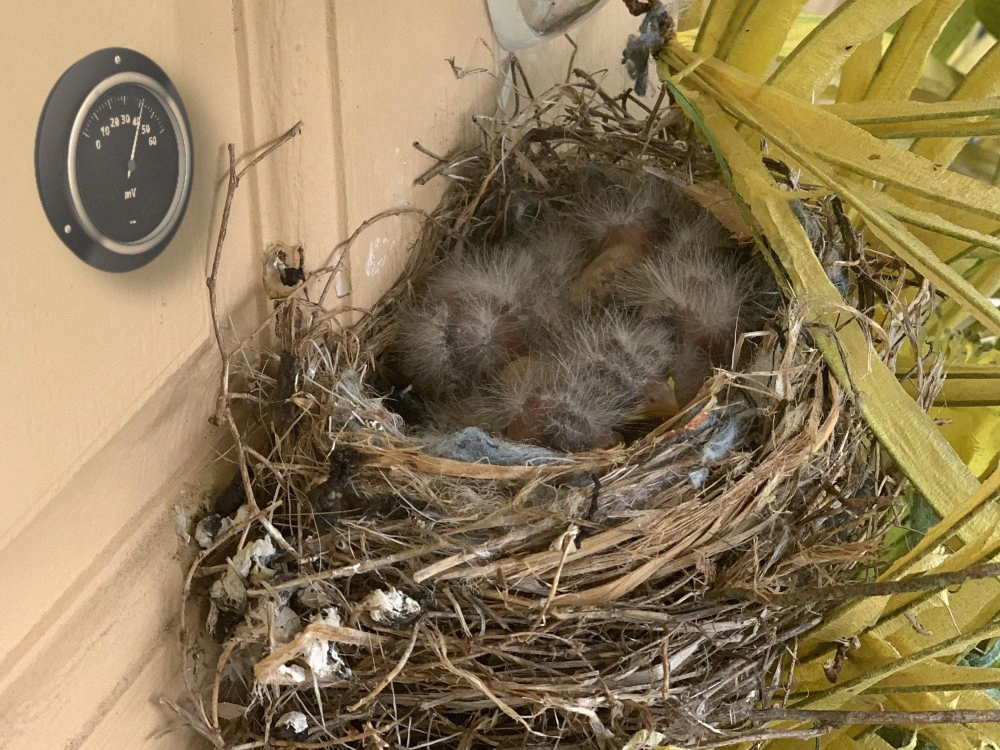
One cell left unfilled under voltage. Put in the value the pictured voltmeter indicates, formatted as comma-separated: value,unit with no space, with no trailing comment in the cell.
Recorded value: 40,mV
